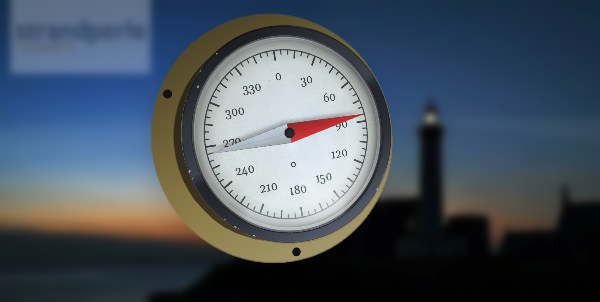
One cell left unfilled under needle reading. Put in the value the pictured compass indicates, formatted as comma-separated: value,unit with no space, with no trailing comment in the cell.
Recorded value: 85,°
